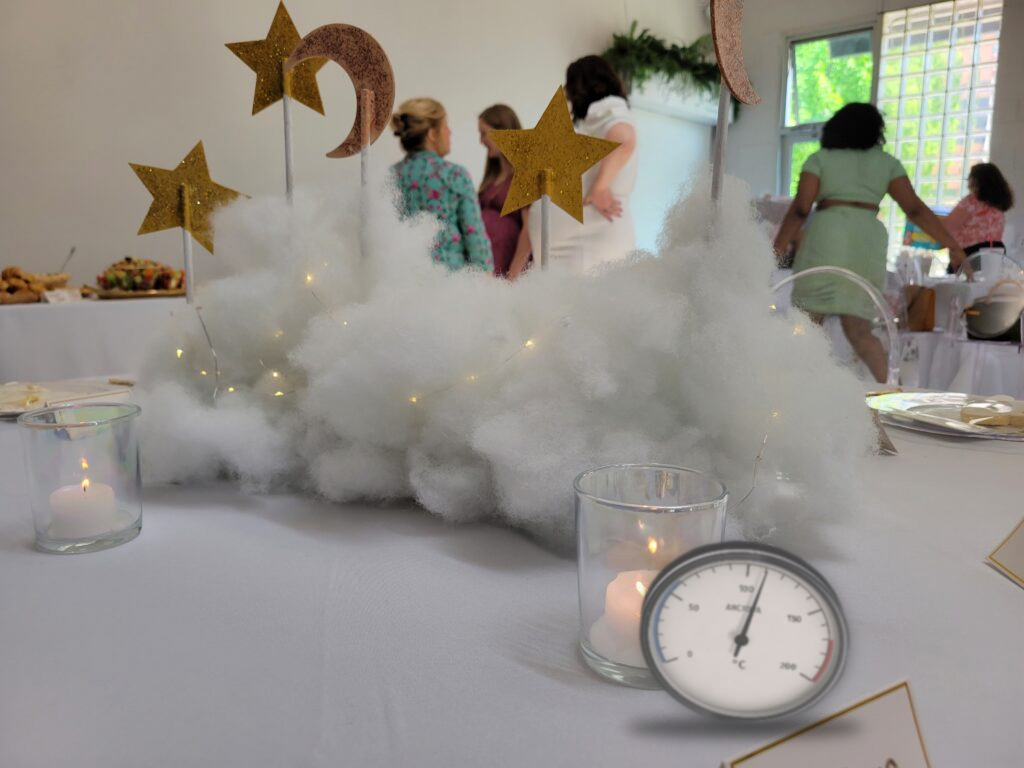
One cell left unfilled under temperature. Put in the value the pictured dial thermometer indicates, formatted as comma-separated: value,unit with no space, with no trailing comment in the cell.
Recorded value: 110,°C
